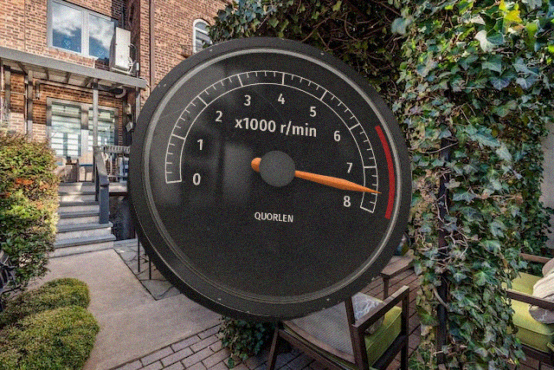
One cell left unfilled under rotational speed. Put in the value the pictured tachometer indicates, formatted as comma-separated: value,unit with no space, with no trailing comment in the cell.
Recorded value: 7600,rpm
